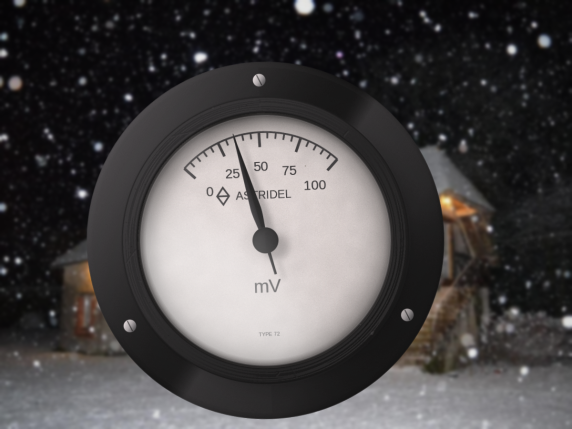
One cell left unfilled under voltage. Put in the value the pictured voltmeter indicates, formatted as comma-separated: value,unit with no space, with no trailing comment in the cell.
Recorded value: 35,mV
